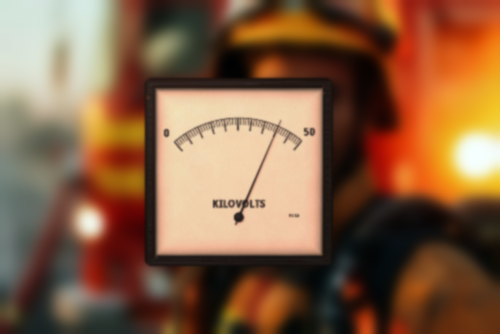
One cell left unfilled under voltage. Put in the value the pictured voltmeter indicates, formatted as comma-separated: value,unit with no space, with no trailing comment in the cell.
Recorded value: 40,kV
